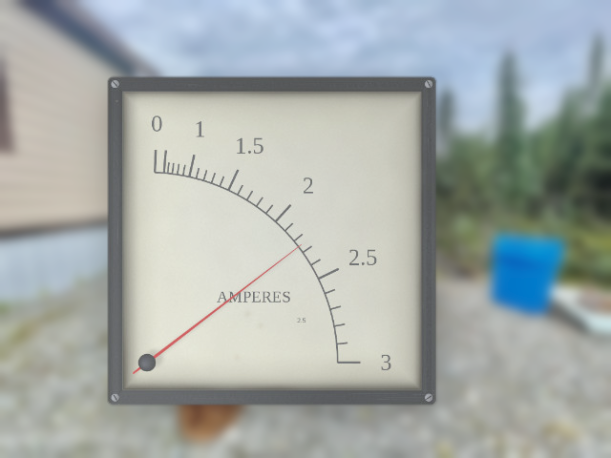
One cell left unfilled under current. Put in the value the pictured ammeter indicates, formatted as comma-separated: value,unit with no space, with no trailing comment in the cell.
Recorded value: 2.25,A
